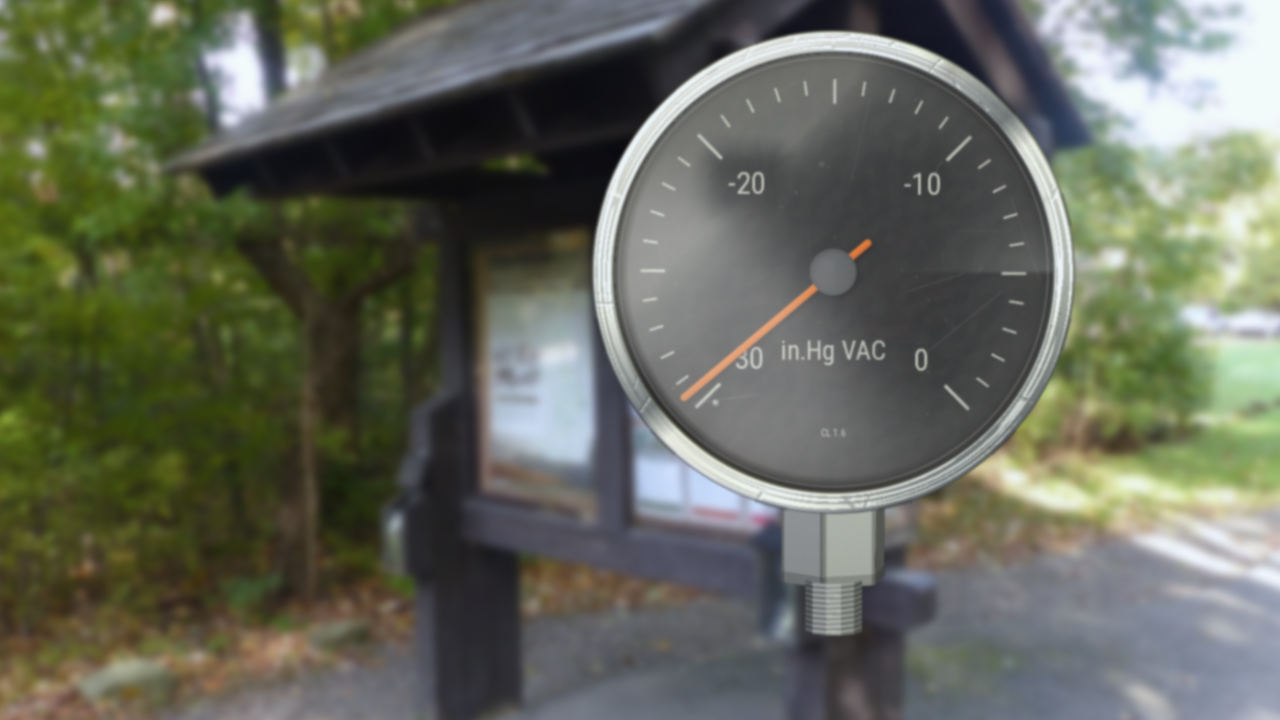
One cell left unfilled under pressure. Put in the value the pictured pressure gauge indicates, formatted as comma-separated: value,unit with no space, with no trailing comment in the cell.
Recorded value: -29.5,inHg
